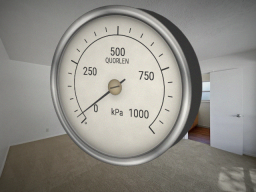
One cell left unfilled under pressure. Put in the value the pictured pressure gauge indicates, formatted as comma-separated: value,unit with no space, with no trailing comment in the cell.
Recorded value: 25,kPa
